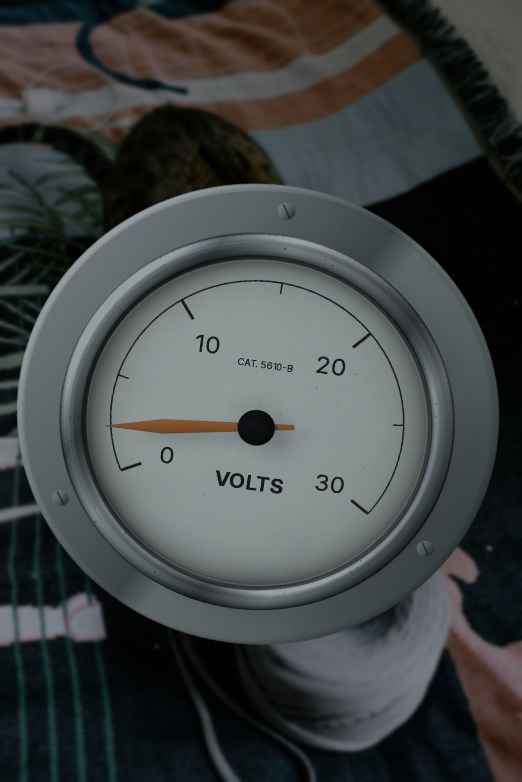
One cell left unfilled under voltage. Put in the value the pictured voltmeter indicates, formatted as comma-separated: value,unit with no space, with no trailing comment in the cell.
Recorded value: 2.5,V
